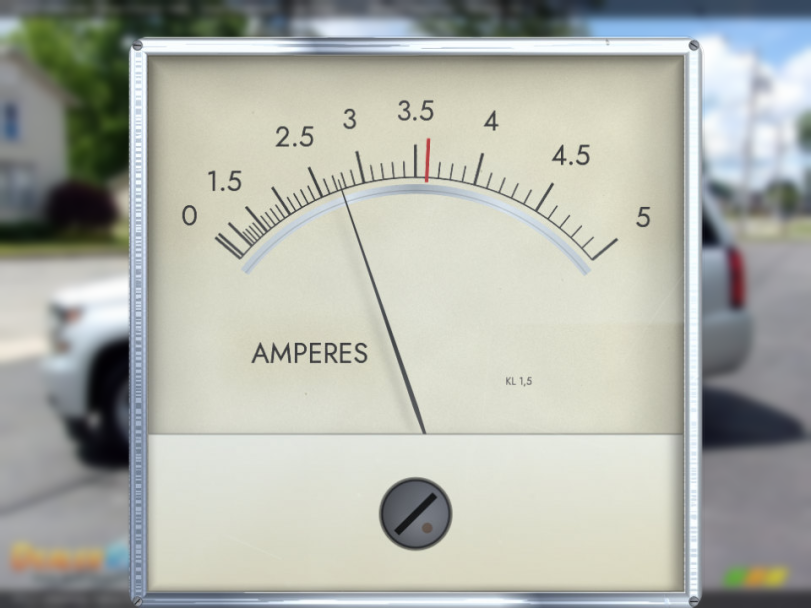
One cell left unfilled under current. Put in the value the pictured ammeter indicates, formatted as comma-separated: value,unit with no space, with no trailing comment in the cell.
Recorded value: 2.75,A
